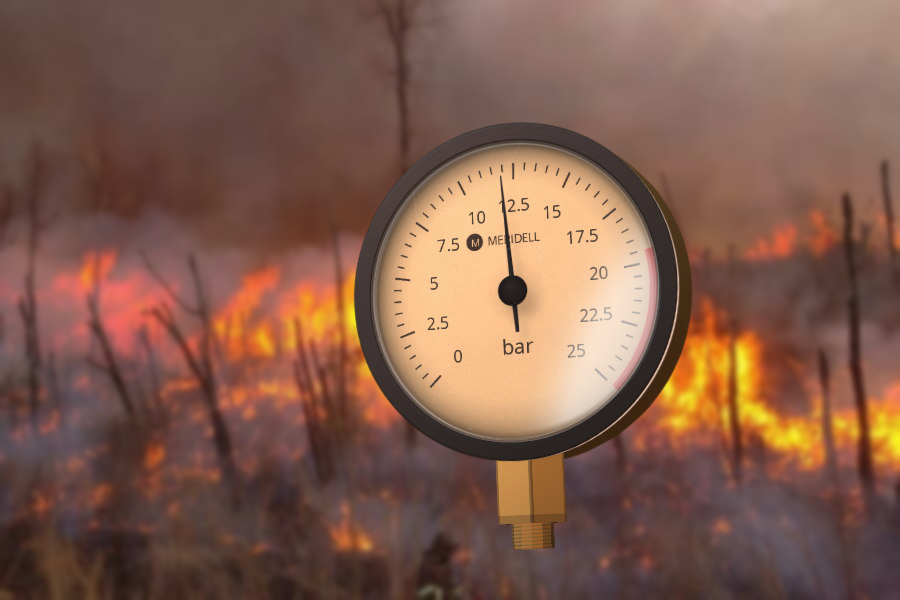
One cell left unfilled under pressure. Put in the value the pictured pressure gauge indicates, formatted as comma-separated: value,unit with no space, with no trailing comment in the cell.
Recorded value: 12,bar
